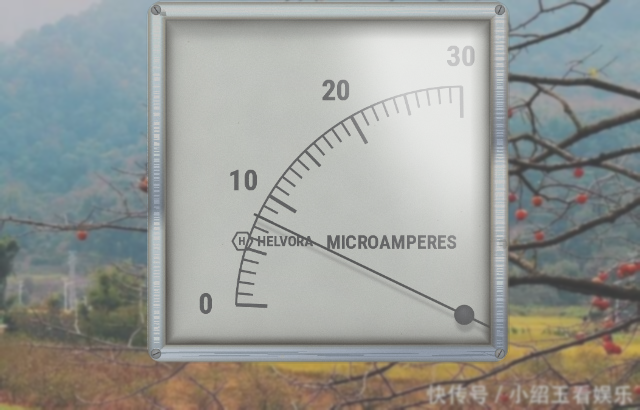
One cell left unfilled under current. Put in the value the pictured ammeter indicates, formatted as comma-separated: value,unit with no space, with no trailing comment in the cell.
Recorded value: 8,µA
